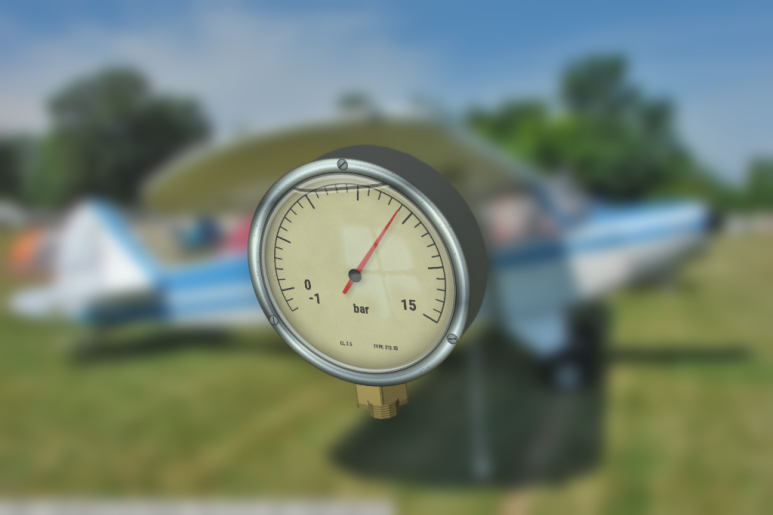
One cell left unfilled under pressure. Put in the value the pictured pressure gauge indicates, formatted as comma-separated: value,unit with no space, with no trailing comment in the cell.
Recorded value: 9.5,bar
